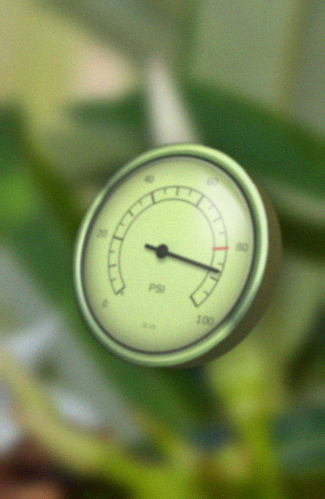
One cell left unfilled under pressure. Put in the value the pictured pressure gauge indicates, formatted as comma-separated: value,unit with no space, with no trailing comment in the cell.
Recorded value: 87.5,psi
